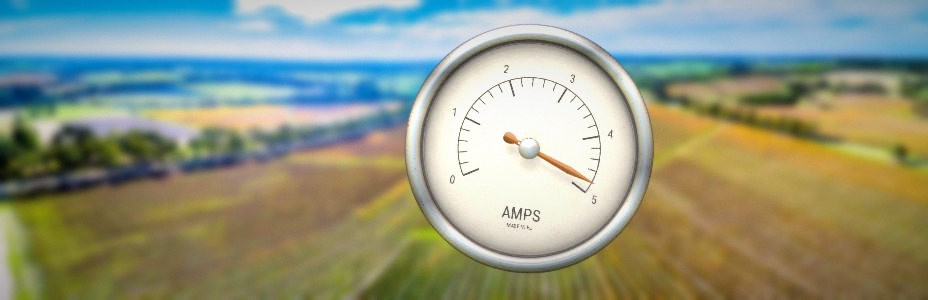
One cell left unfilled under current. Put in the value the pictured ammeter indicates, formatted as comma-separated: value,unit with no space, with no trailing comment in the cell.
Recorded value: 4.8,A
